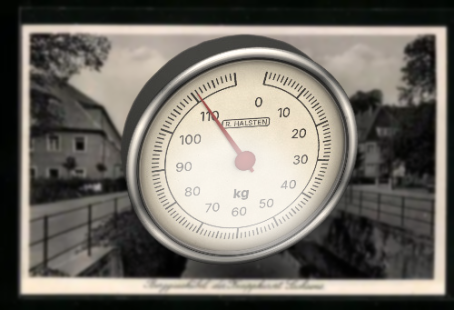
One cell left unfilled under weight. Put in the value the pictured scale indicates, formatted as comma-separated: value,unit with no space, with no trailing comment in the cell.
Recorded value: 111,kg
